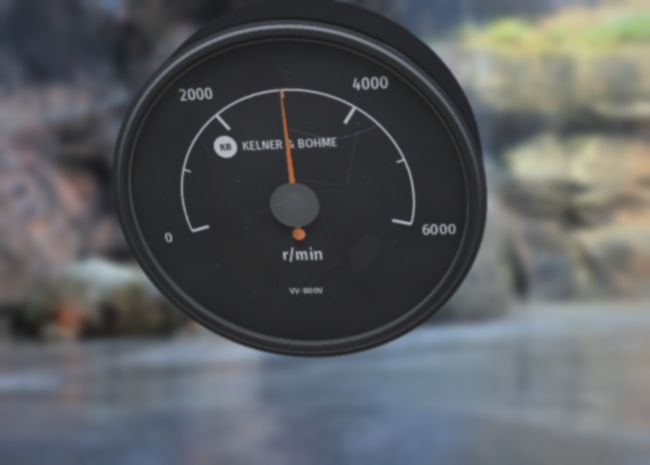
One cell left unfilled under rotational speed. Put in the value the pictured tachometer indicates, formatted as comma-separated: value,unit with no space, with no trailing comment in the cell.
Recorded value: 3000,rpm
